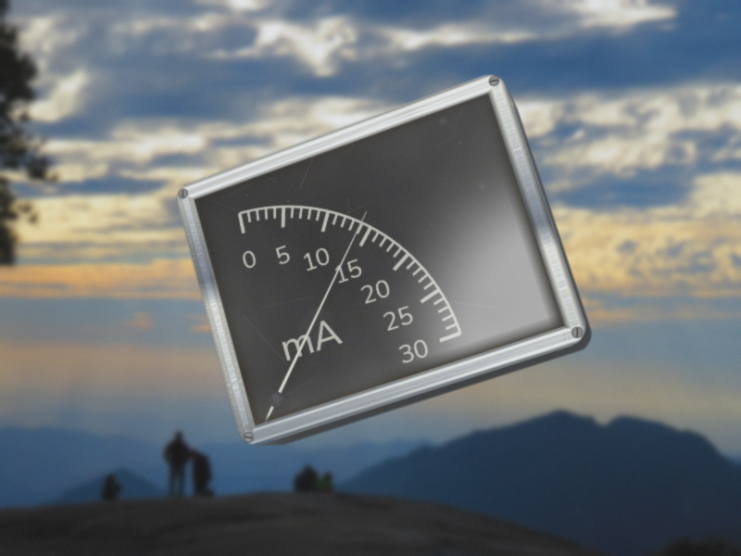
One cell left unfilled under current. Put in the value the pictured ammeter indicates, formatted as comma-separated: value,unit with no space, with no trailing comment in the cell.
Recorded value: 14,mA
